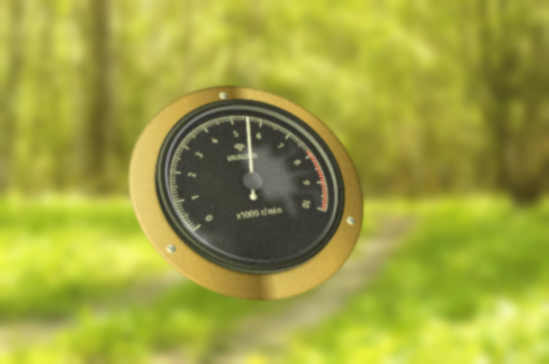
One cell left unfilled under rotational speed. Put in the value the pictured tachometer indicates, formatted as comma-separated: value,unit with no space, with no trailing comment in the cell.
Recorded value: 5500,rpm
